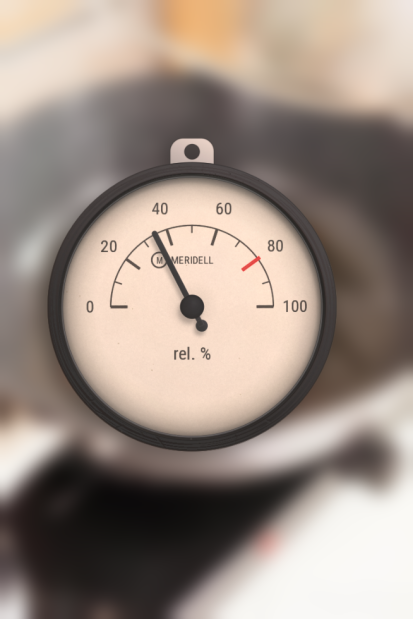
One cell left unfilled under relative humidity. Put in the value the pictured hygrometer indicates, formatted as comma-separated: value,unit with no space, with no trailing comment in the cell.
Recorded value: 35,%
